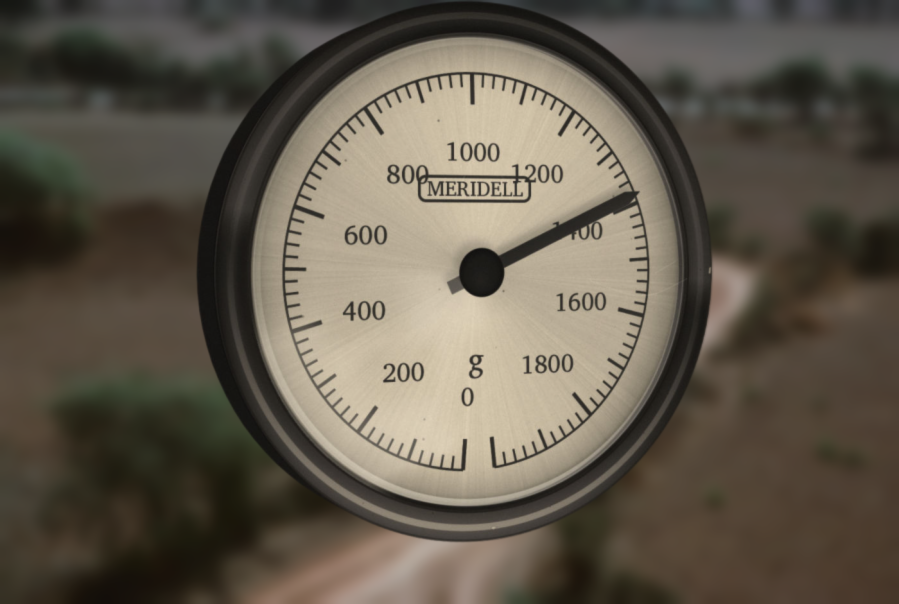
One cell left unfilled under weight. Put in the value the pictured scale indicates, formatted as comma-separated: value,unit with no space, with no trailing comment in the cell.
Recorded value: 1380,g
